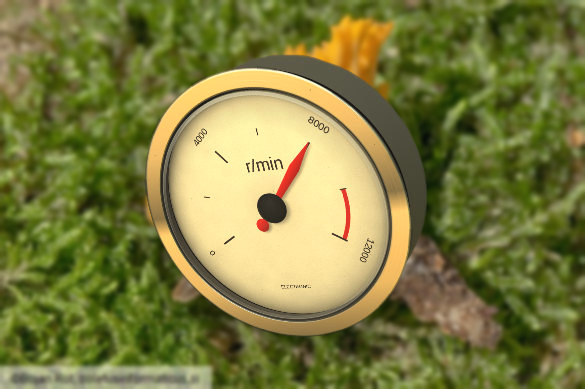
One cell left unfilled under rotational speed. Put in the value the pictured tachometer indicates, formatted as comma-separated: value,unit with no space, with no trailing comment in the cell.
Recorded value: 8000,rpm
